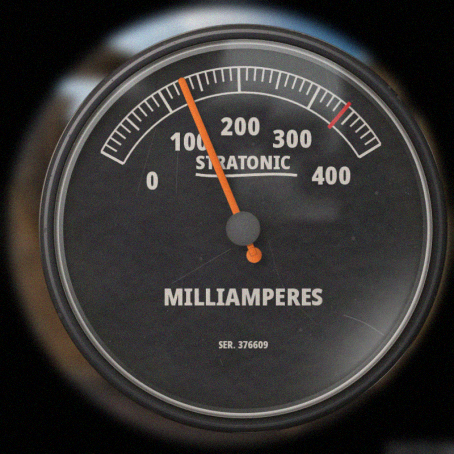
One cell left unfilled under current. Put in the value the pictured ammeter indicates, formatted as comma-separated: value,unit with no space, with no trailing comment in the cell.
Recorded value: 130,mA
